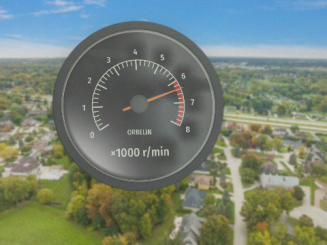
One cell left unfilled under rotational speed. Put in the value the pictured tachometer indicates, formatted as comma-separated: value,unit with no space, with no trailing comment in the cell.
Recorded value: 6400,rpm
